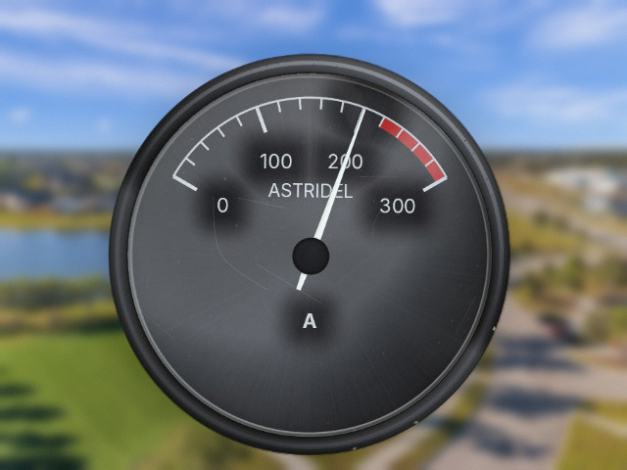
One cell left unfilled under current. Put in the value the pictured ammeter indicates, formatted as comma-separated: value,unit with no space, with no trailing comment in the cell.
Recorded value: 200,A
